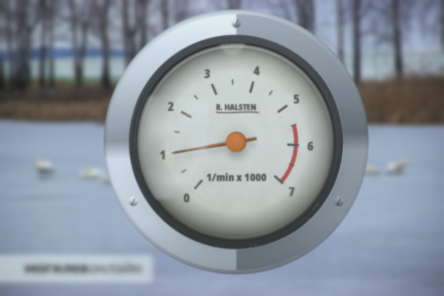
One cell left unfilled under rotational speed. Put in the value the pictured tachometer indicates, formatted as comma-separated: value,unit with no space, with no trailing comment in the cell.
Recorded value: 1000,rpm
